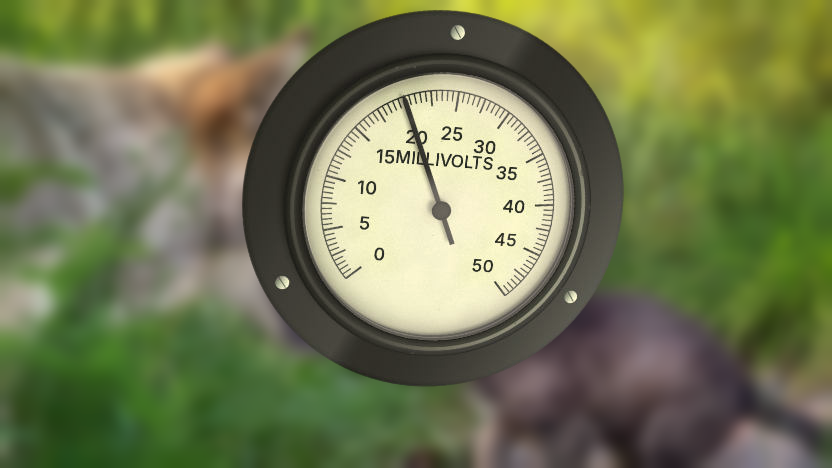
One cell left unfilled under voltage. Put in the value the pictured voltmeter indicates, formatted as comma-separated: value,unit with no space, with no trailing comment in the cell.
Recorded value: 20,mV
